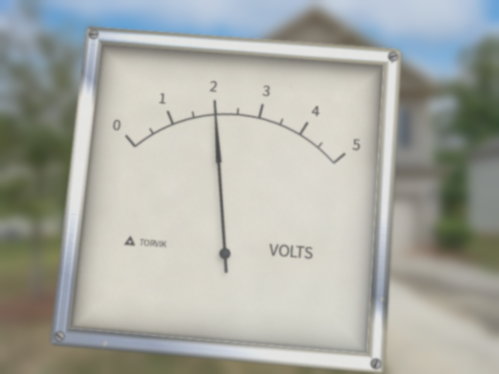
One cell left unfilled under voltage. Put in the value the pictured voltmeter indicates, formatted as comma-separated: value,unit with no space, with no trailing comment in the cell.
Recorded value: 2,V
